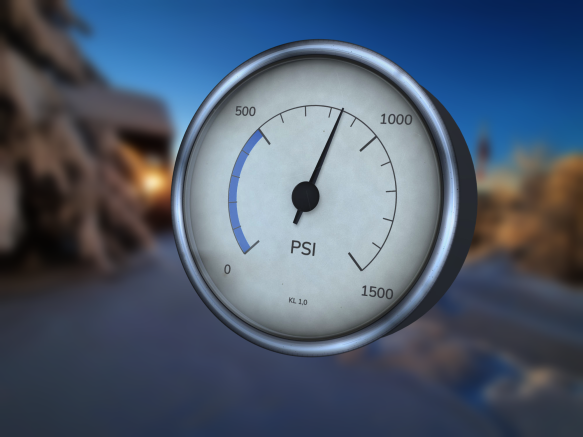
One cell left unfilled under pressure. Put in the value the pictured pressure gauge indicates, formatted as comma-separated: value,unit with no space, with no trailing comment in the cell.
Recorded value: 850,psi
